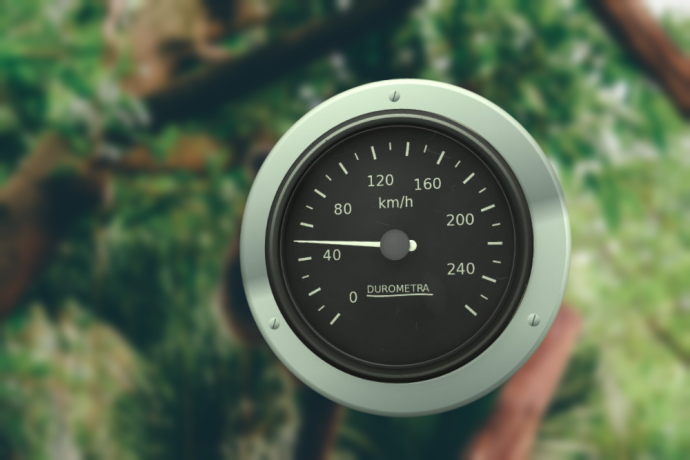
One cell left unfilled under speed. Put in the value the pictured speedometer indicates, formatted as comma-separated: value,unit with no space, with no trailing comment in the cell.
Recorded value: 50,km/h
